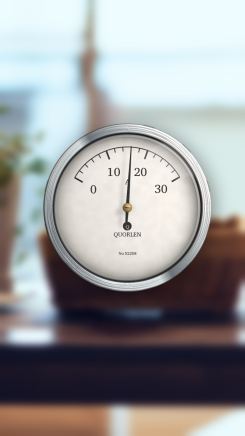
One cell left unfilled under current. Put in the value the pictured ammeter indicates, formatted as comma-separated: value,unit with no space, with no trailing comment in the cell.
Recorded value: 16,A
